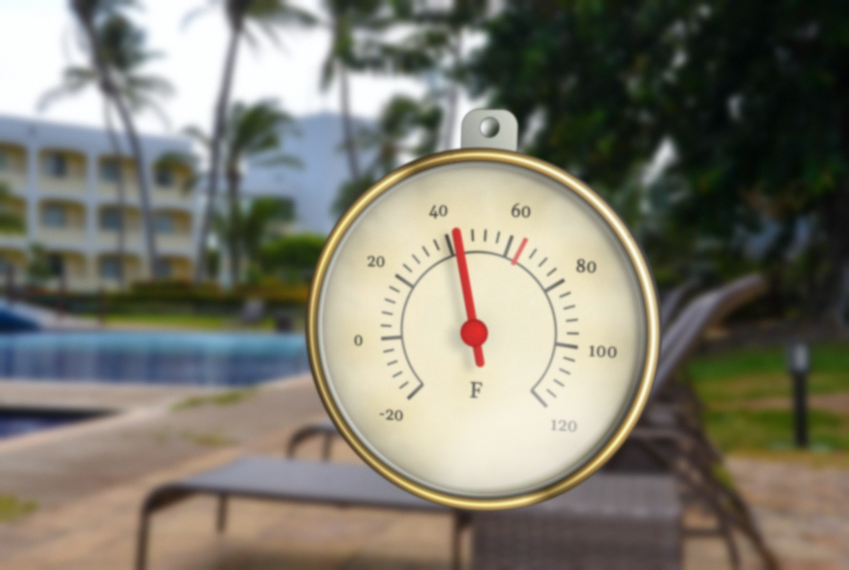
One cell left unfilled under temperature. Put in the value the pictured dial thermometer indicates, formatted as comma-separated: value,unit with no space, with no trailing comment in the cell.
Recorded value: 44,°F
